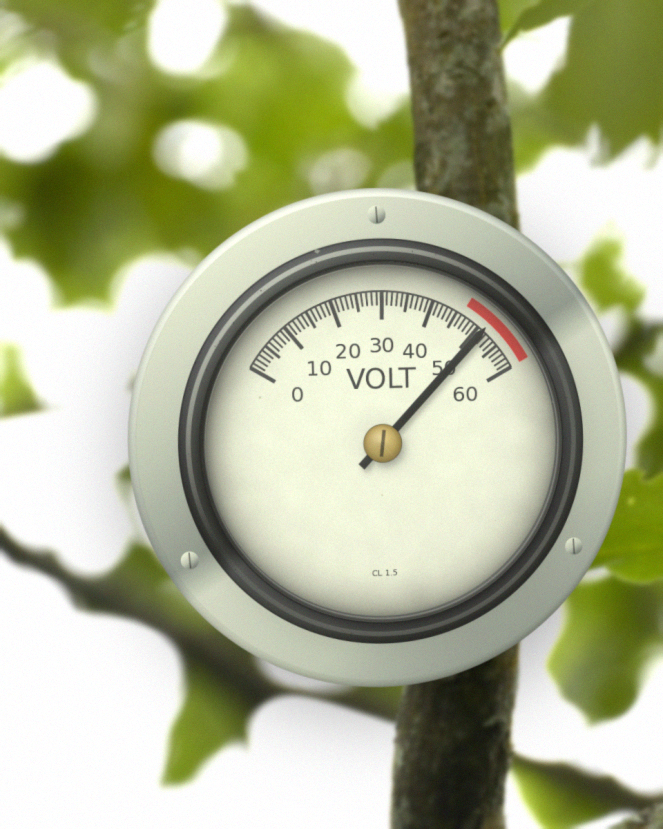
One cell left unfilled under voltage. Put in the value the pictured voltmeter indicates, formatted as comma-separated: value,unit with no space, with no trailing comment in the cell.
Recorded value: 51,V
